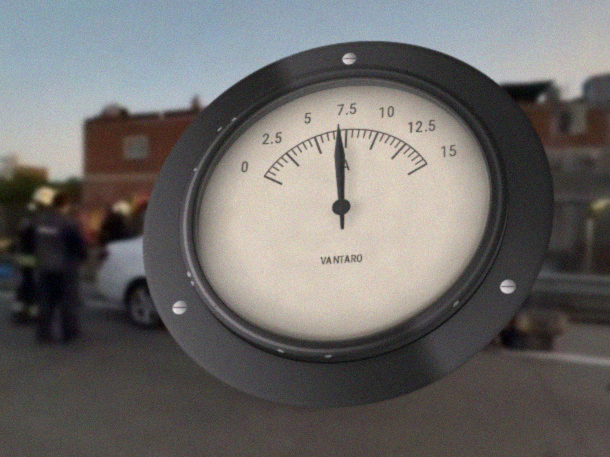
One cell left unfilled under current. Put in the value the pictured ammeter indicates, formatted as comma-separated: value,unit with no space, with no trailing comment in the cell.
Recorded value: 7,A
